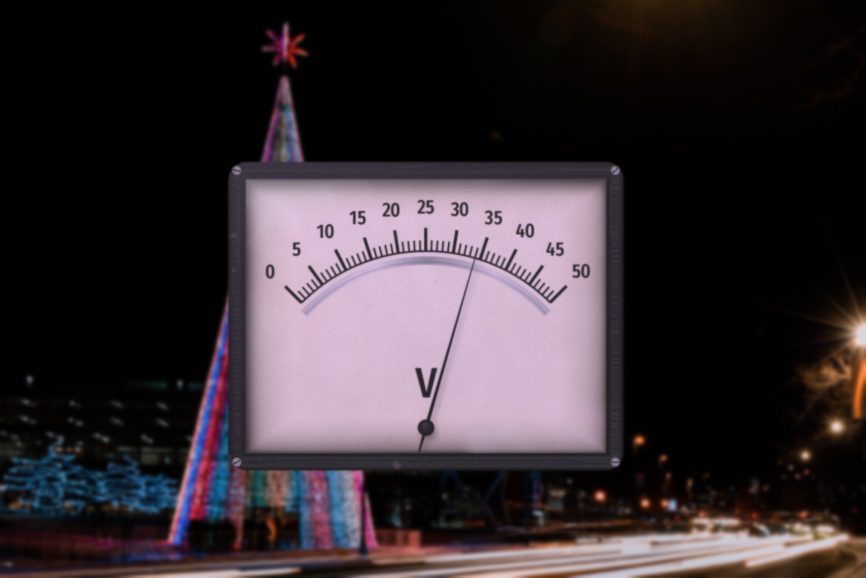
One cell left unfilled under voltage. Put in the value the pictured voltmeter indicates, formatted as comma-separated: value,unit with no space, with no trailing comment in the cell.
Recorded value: 34,V
